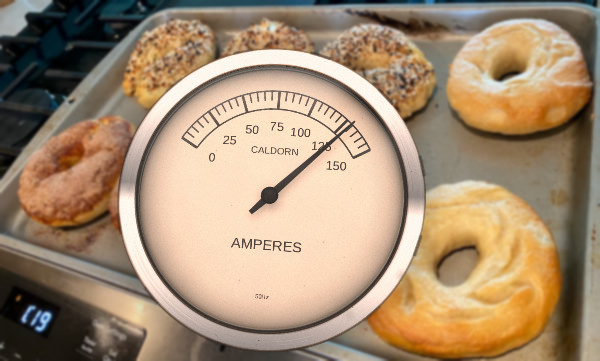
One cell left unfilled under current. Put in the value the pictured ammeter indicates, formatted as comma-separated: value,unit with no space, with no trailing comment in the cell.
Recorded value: 130,A
